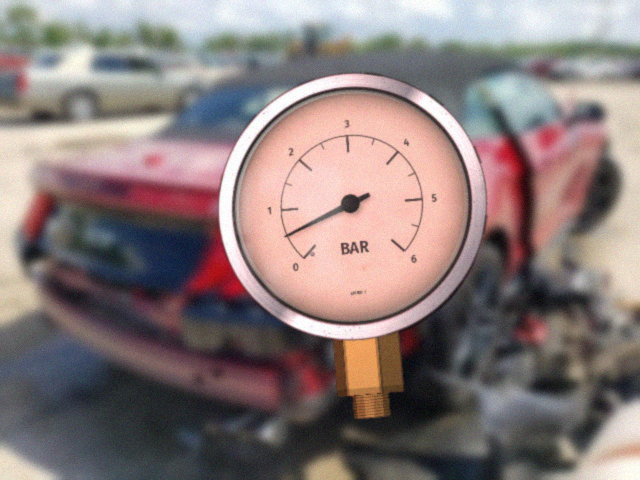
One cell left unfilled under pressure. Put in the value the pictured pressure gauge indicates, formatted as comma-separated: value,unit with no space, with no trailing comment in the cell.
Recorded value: 0.5,bar
